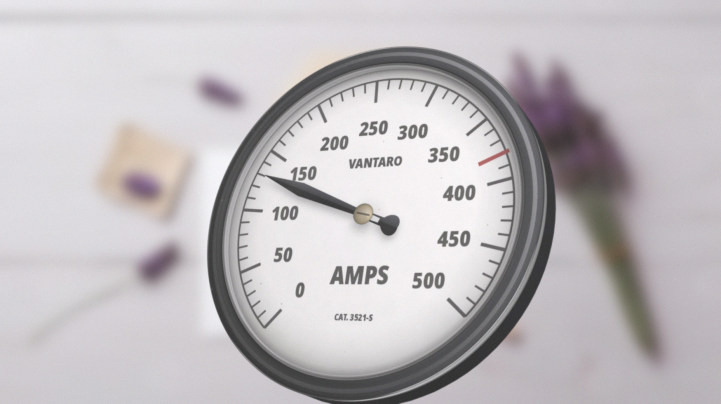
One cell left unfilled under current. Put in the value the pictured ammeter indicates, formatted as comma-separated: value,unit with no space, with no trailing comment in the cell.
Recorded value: 130,A
